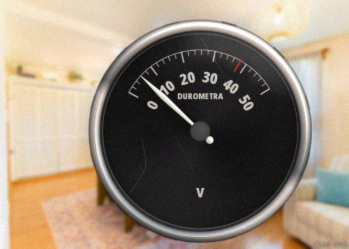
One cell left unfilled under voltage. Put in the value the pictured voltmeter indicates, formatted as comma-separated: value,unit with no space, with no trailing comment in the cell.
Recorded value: 6,V
